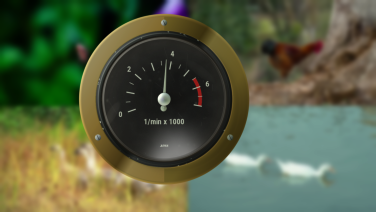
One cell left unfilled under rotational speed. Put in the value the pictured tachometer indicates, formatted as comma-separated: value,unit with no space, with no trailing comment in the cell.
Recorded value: 3750,rpm
